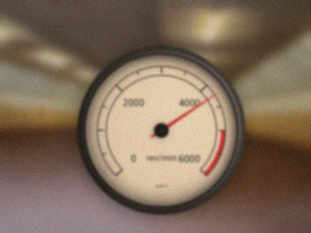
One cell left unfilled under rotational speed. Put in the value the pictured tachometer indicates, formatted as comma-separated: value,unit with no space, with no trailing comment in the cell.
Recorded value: 4250,rpm
